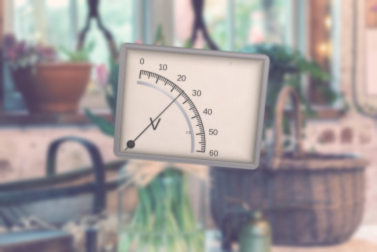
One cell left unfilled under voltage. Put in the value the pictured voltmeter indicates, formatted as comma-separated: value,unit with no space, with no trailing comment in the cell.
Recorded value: 25,V
